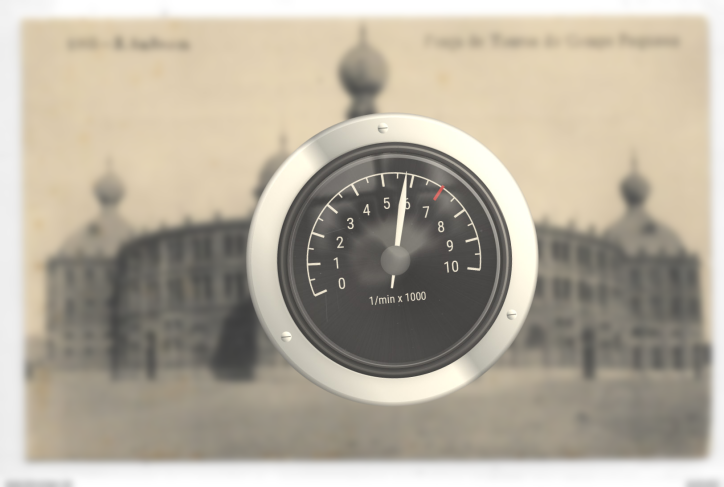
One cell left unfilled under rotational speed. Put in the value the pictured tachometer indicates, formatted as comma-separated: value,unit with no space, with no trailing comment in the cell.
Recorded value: 5750,rpm
